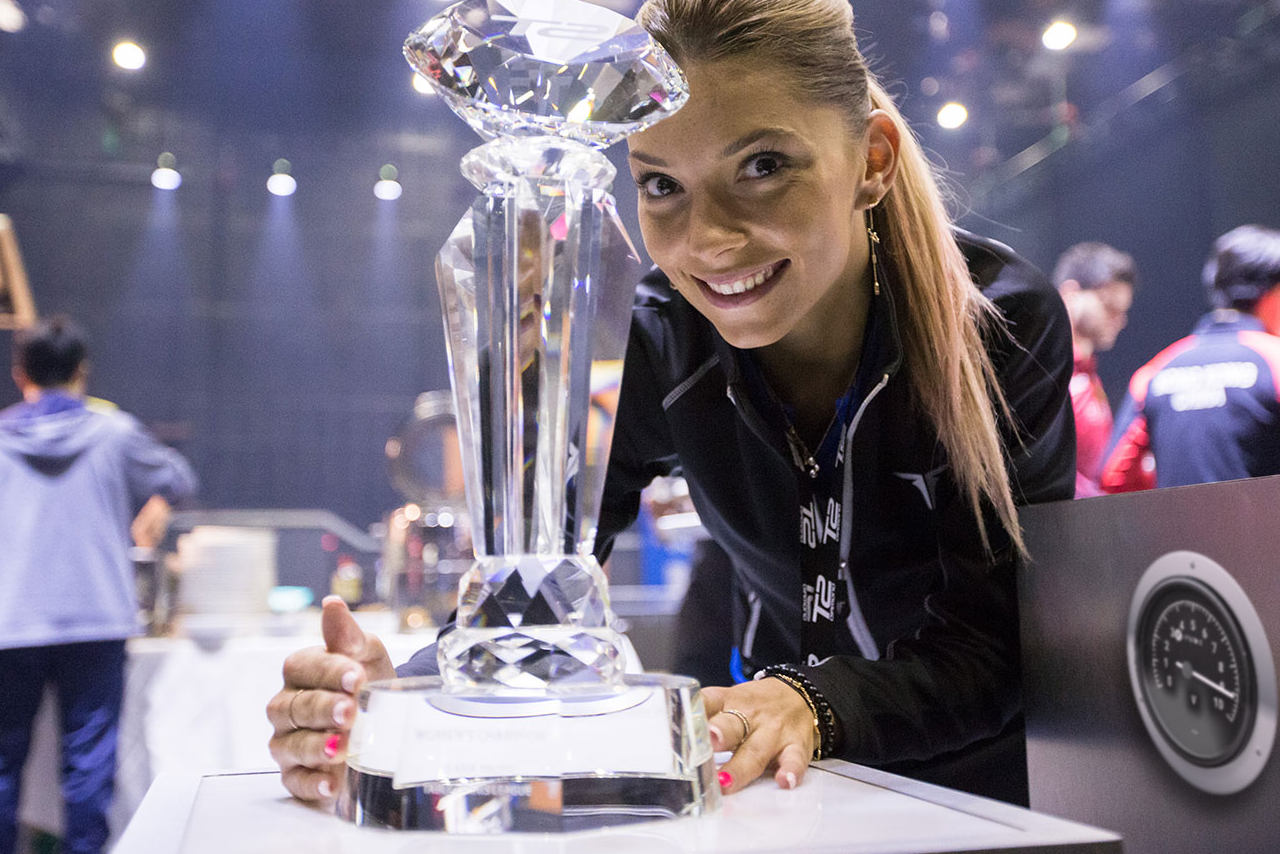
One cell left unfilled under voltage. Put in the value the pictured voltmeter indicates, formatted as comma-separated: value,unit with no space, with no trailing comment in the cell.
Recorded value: 9,V
